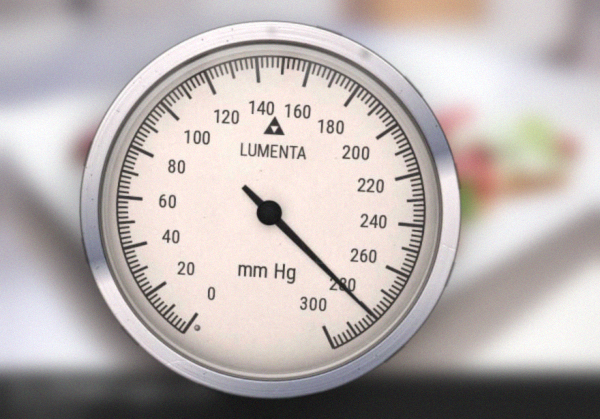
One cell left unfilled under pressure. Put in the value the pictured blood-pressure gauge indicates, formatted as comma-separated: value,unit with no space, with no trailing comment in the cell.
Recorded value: 280,mmHg
